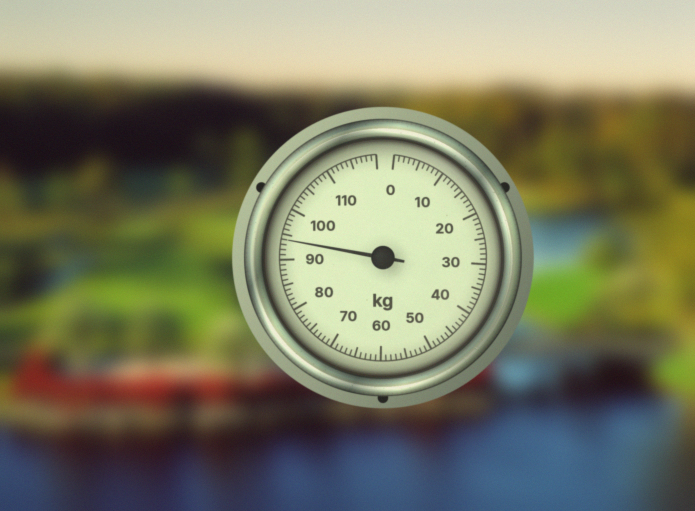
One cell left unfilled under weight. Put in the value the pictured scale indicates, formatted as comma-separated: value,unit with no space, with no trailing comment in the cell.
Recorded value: 94,kg
